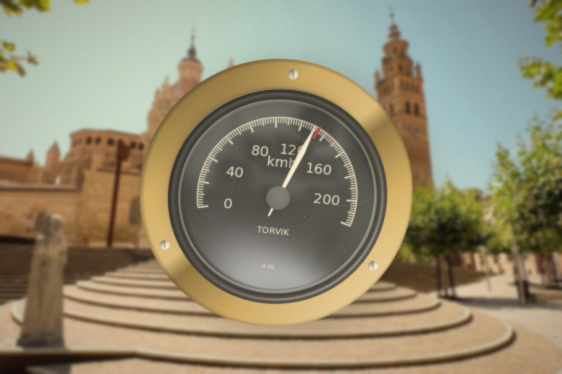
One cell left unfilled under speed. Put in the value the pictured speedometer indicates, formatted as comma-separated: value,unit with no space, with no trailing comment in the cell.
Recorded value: 130,km/h
